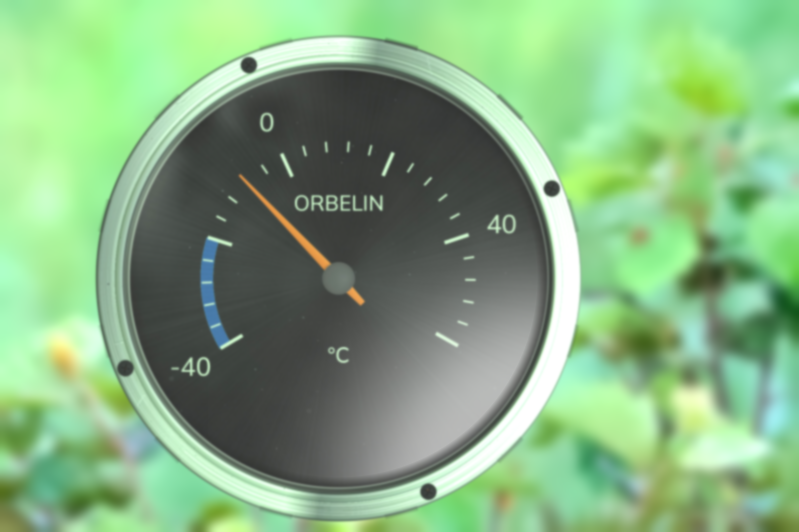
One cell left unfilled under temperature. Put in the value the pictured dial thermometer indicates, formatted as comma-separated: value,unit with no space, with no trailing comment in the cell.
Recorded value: -8,°C
